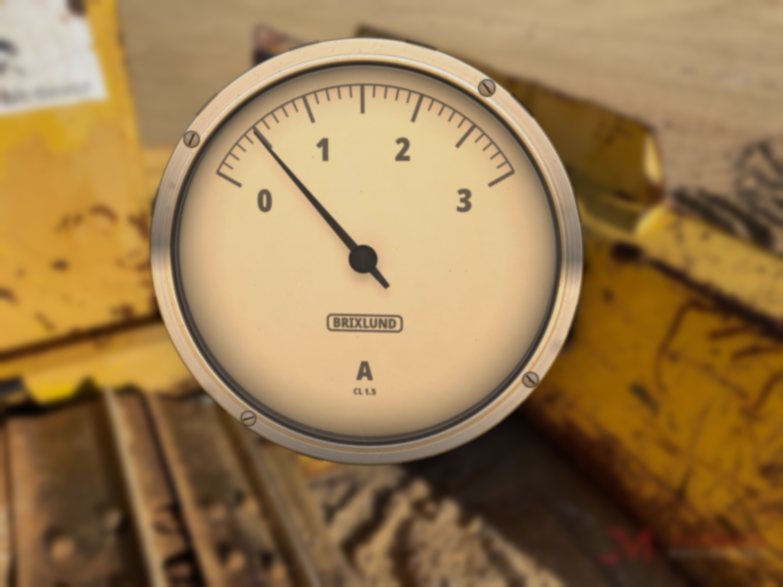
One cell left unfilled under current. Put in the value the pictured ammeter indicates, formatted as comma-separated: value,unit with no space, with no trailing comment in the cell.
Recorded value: 0.5,A
